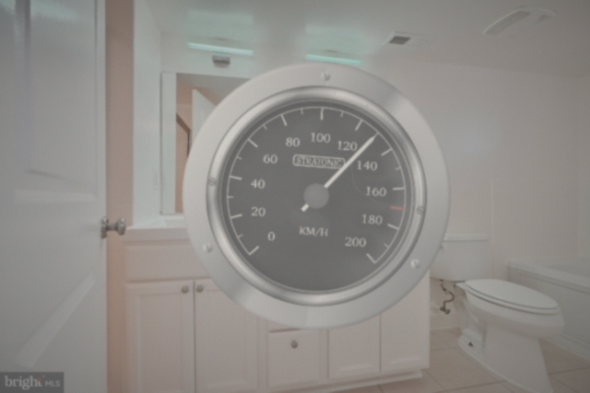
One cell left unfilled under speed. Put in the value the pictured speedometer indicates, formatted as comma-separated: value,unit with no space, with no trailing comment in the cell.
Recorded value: 130,km/h
